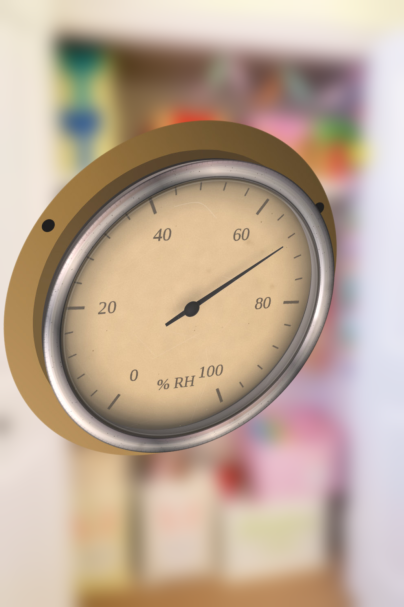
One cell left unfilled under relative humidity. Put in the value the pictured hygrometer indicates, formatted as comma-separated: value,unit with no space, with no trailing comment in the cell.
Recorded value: 68,%
